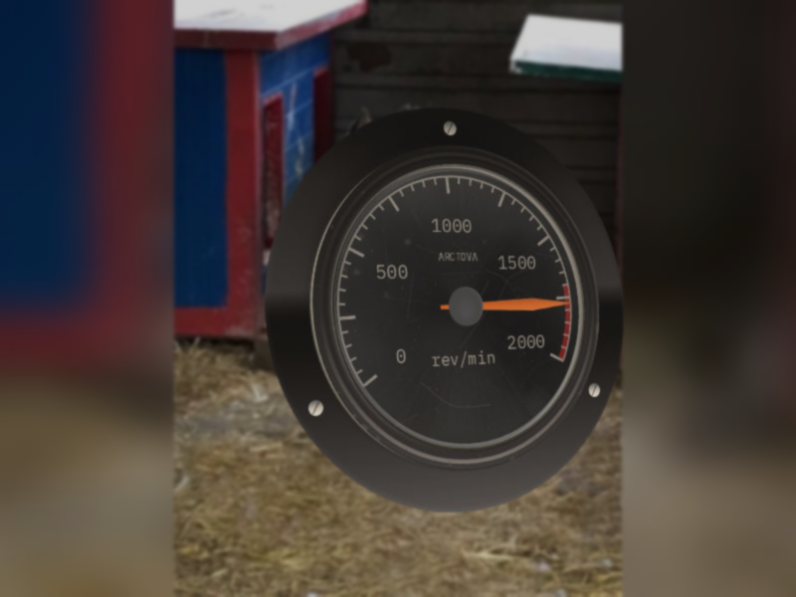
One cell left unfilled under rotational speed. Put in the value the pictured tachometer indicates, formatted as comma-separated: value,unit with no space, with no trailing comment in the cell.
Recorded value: 1775,rpm
